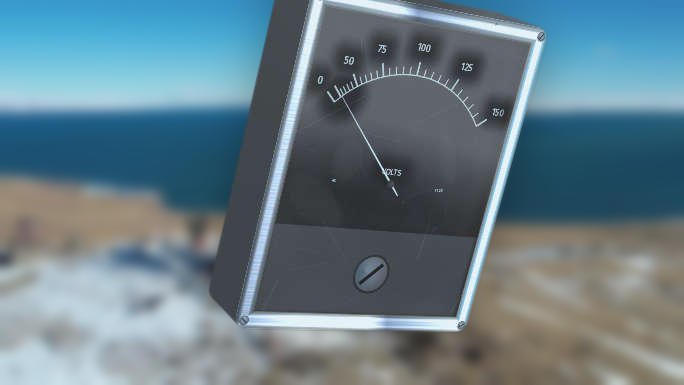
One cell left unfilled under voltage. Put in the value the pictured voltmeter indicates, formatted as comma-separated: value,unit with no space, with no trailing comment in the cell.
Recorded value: 25,V
